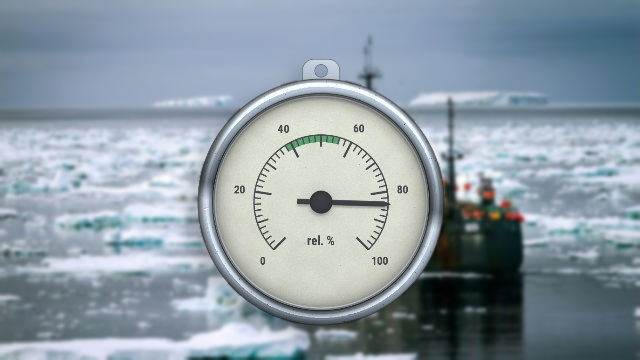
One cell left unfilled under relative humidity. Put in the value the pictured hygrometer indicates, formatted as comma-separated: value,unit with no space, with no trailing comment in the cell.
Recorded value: 84,%
